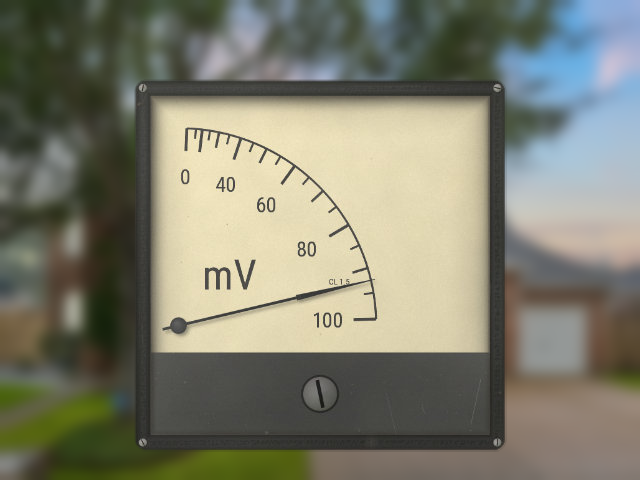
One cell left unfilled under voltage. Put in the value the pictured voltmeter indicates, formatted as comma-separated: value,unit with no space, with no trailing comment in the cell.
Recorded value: 92.5,mV
